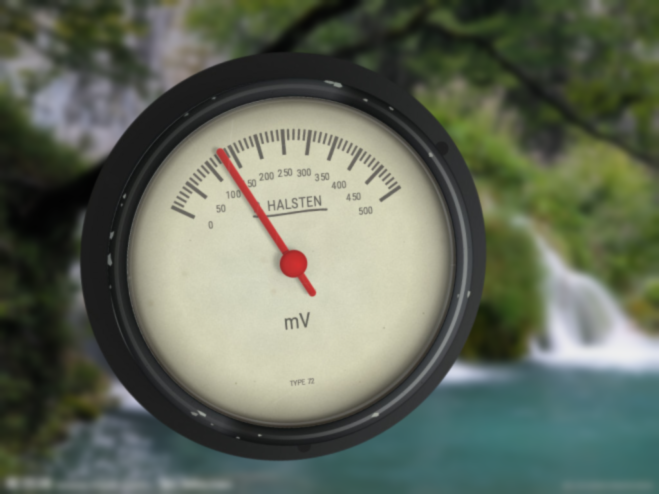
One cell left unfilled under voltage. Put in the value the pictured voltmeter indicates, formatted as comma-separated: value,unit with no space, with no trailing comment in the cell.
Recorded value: 130,mV
